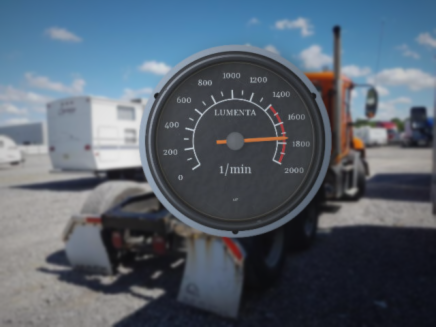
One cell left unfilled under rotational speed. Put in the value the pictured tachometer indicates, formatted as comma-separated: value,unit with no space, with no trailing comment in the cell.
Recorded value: 1750,rpm
